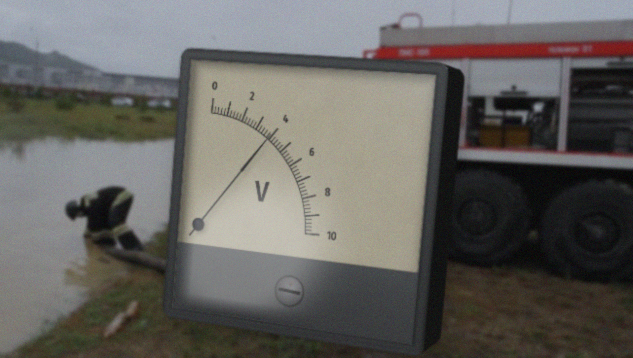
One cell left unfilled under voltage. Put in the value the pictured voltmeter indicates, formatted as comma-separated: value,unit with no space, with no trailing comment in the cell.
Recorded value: 4,V
